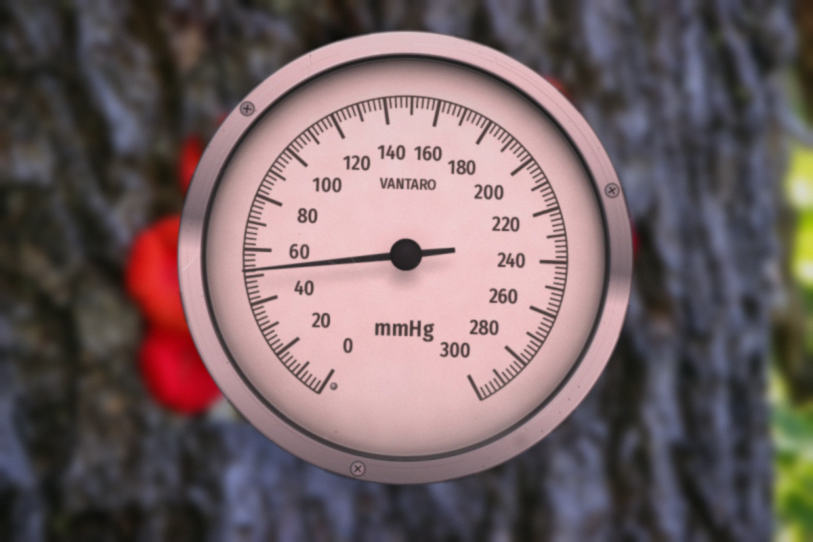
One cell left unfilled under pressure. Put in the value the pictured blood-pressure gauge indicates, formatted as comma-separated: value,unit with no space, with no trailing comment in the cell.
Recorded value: 52,mmHg
